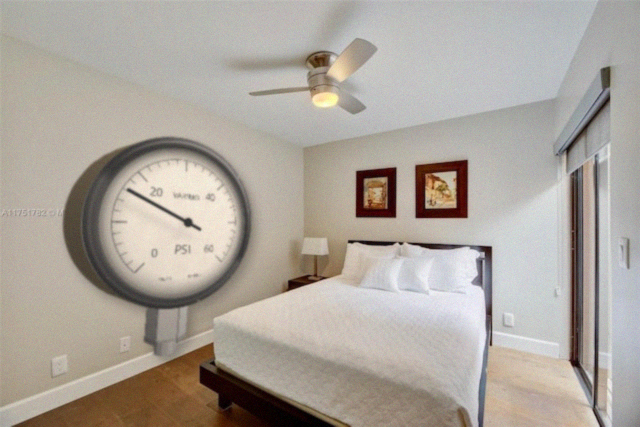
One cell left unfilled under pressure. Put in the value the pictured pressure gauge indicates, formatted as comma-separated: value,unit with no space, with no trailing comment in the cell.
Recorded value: 16,psi
